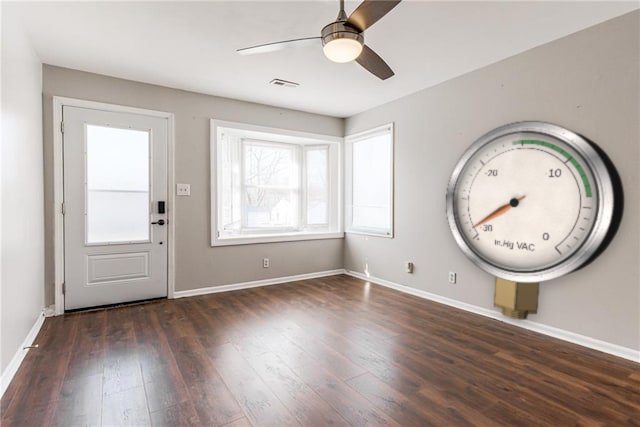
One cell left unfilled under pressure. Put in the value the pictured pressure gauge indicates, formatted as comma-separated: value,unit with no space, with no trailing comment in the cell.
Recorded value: -29,inHg
